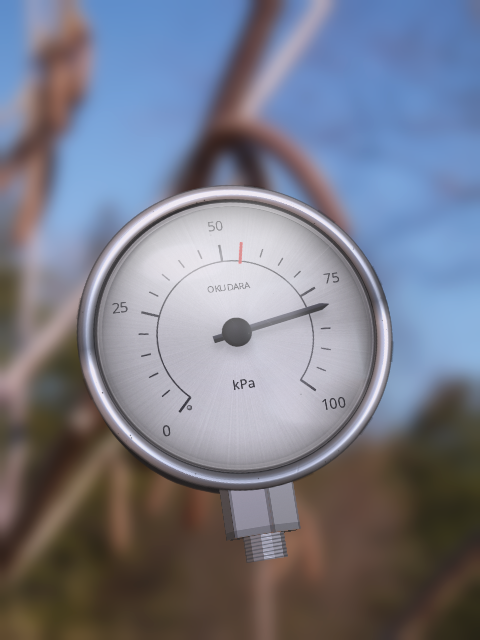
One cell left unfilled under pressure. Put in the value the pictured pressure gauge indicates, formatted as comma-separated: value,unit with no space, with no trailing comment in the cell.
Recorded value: 80,kPa
